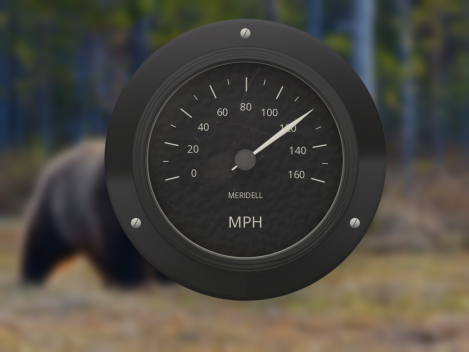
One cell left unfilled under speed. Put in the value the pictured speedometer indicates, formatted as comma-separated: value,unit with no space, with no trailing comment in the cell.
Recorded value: 120,mph
